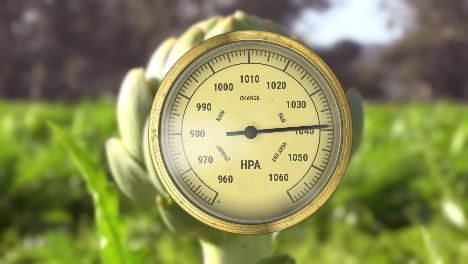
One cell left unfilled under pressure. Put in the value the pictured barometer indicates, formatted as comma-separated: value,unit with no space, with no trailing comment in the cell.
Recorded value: 1039,hPa
